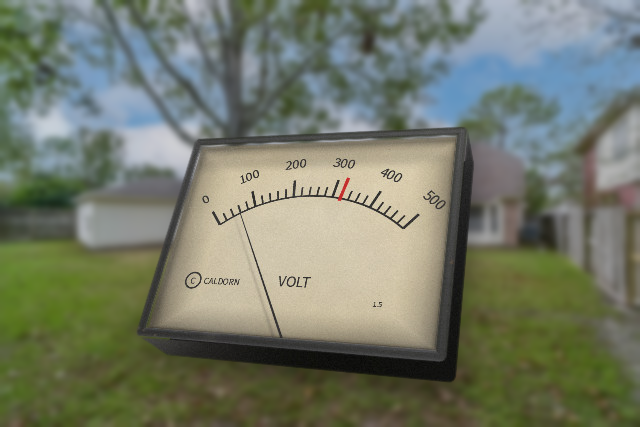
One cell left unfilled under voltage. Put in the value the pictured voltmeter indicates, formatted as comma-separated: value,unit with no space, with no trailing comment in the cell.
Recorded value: 60,V
